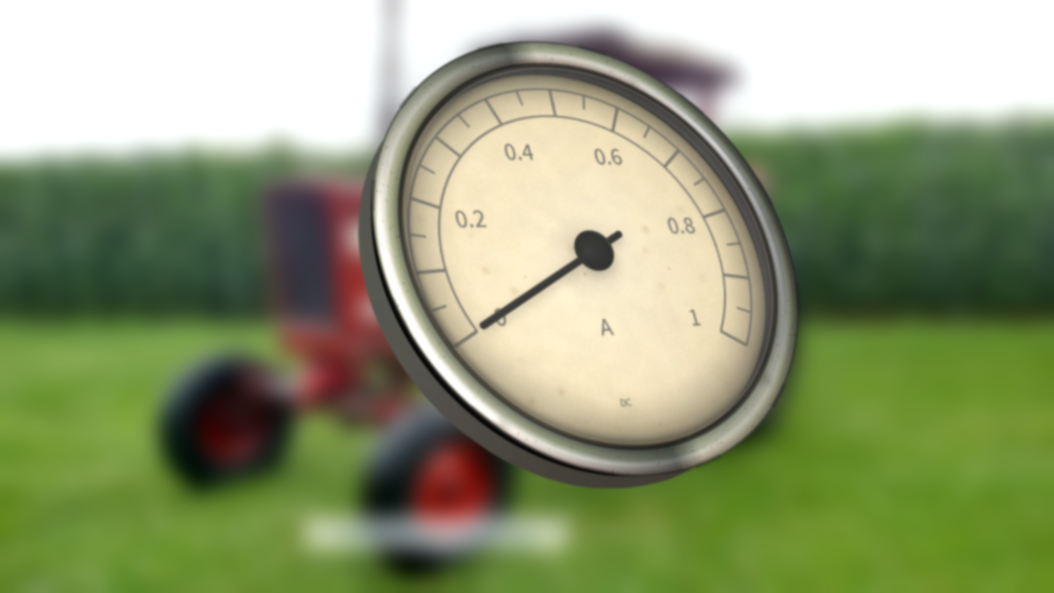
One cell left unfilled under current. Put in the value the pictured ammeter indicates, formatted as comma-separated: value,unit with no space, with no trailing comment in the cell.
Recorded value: 0,A
